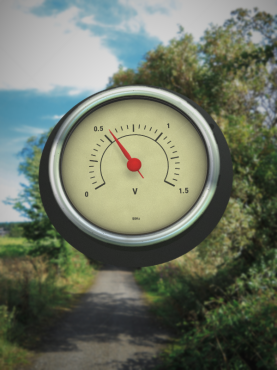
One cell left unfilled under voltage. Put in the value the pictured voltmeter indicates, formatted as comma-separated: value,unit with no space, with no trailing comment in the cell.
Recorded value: 0.55,V
